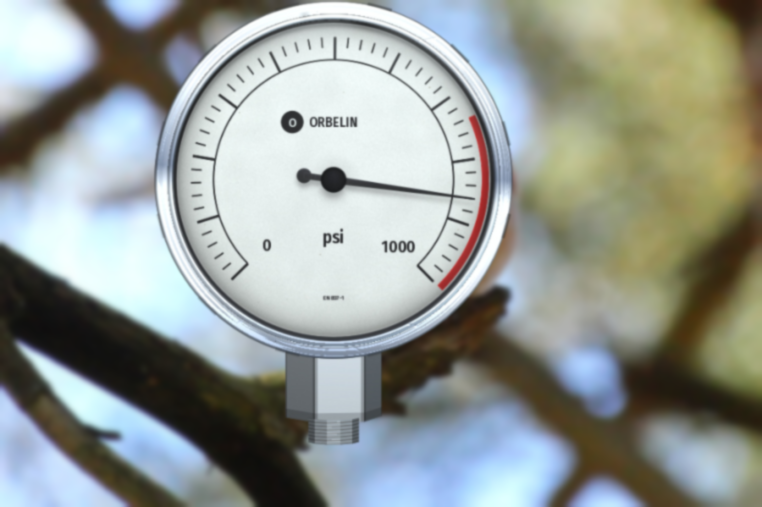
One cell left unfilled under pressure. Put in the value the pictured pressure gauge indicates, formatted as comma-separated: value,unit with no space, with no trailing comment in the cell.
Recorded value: 860,psi
